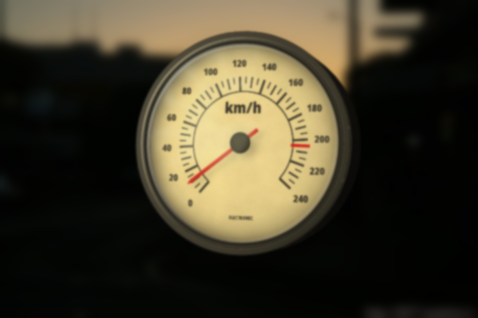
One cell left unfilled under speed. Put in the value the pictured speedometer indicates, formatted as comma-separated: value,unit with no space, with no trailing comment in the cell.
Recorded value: 10,km/h
